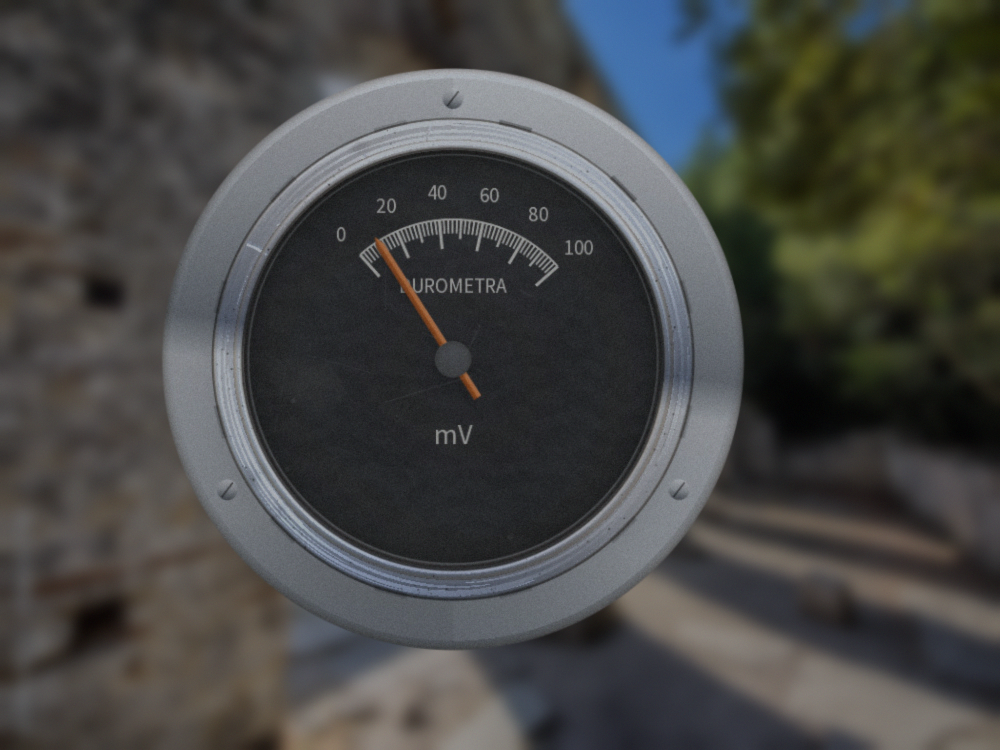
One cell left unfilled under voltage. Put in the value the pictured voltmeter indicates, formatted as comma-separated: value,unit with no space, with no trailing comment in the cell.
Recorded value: 10,mV
